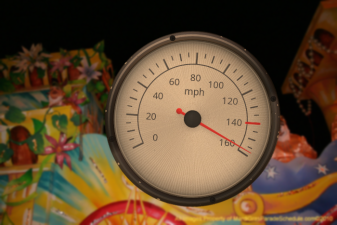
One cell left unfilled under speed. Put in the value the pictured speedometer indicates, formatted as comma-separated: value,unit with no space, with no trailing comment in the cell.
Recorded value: 157.5,mph
